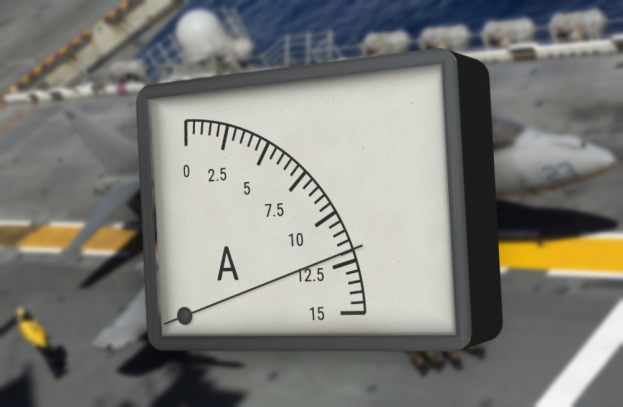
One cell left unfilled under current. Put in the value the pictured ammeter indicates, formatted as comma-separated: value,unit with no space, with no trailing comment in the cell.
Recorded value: 12,A
